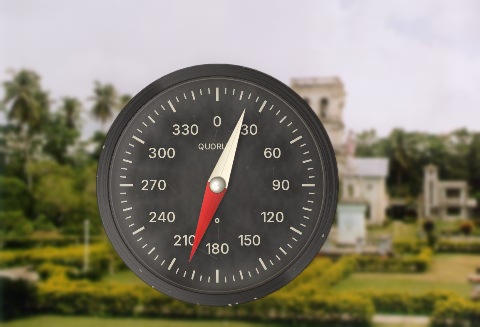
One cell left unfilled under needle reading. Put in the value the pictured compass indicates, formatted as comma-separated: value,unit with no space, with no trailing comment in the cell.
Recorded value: 200,°
